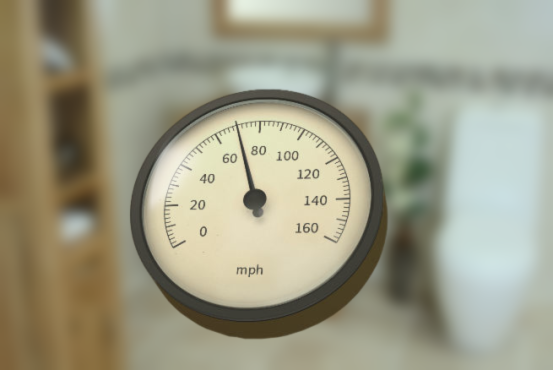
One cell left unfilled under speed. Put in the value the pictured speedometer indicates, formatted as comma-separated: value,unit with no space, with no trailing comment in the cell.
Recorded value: 70,mph
